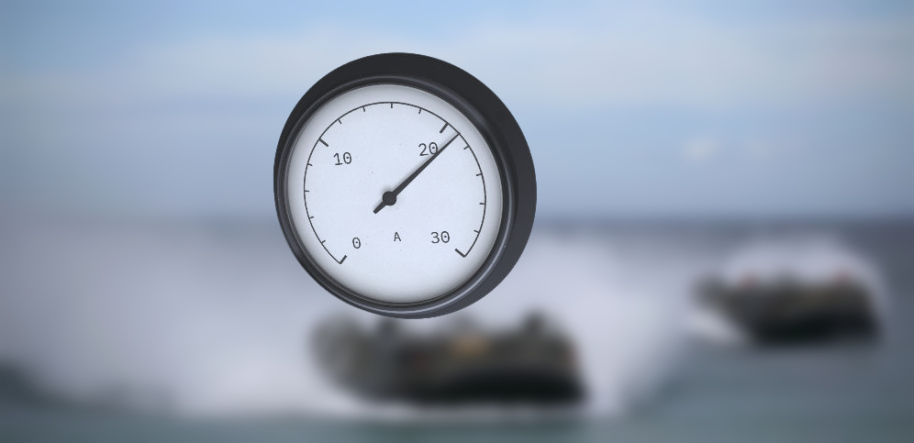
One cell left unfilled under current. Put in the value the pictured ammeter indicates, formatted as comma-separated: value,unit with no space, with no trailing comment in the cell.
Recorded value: 21,A
